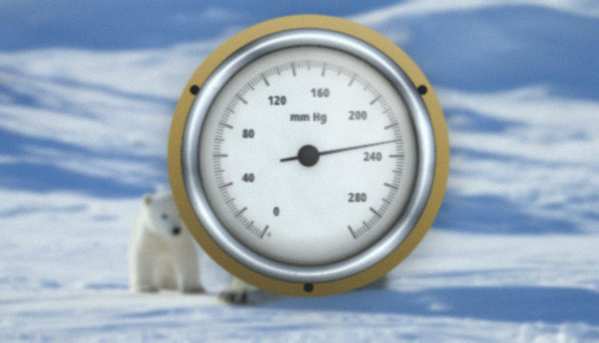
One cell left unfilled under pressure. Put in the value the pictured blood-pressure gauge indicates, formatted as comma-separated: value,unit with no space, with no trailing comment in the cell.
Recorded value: 230,mmHg
